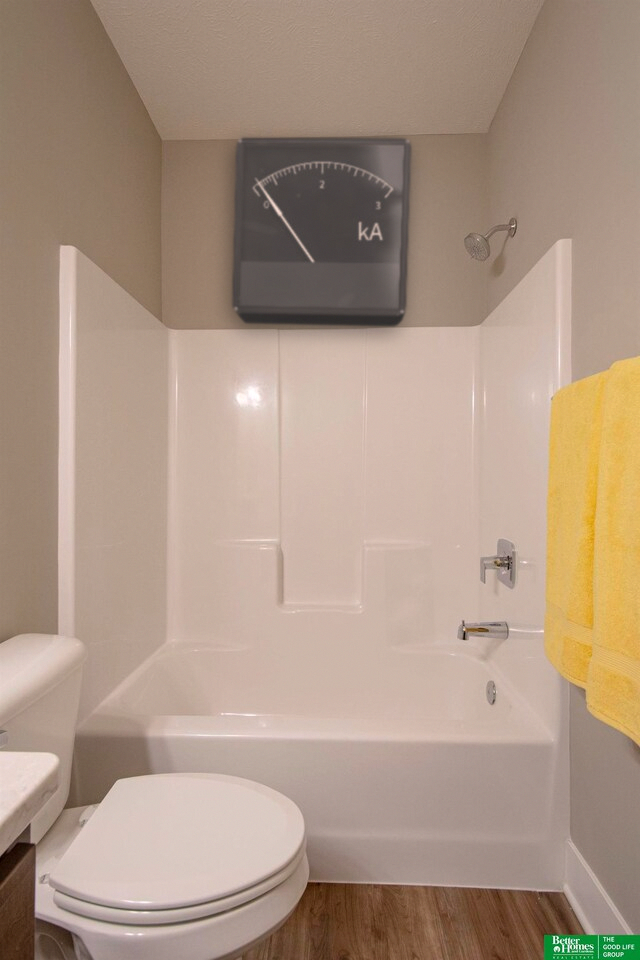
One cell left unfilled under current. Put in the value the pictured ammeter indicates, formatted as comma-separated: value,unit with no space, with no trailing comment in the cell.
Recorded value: 0.5,kA
